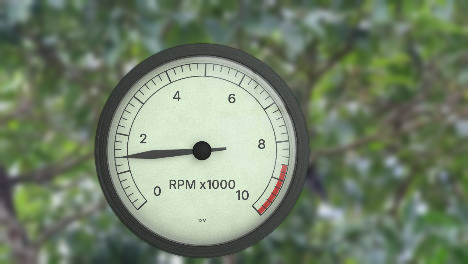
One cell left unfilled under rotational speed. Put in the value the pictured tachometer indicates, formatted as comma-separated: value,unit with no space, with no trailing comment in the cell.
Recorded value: 1400,rpm
